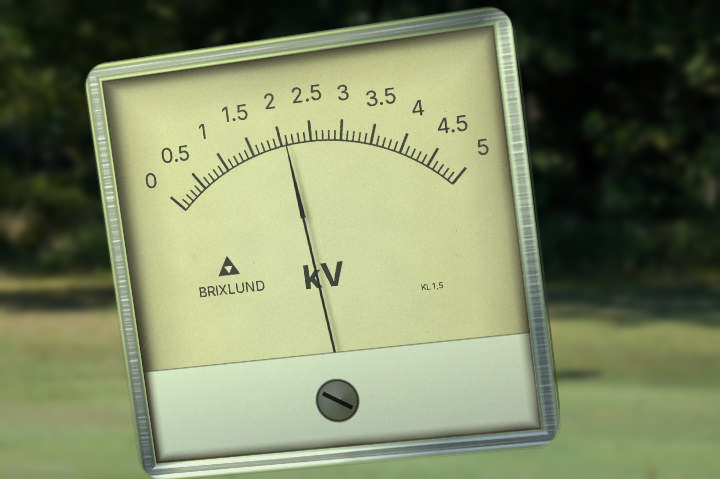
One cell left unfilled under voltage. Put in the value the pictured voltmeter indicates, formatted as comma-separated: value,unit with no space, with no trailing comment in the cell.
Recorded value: 2.1,kV
